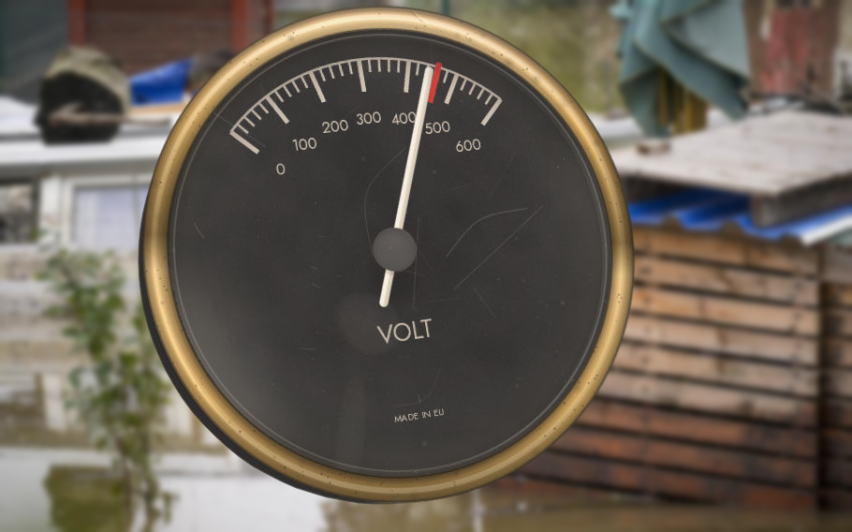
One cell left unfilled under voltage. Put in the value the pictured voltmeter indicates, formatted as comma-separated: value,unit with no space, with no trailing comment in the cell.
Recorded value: 440,V
